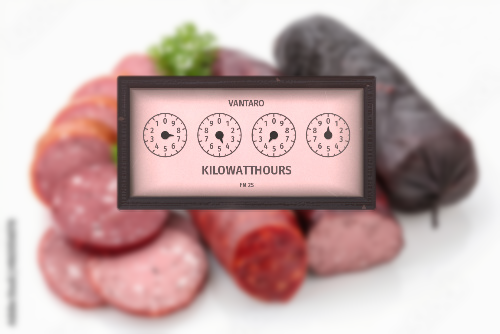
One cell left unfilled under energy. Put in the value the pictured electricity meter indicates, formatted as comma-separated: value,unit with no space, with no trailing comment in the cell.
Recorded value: 7440,kWh
